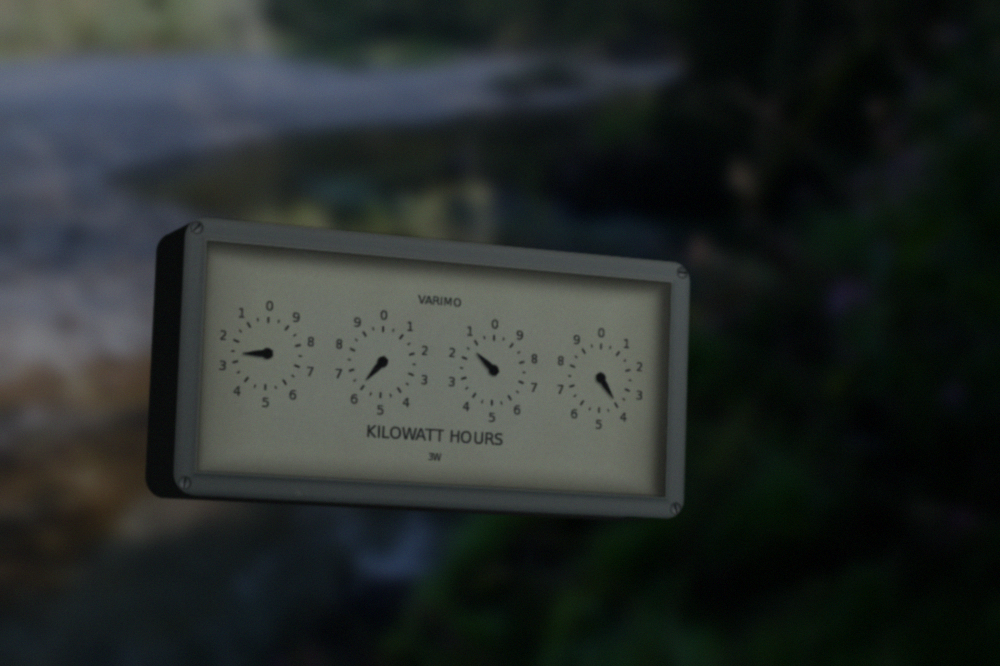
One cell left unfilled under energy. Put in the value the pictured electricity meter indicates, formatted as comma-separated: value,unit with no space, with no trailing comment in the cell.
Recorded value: 2614,kWh
